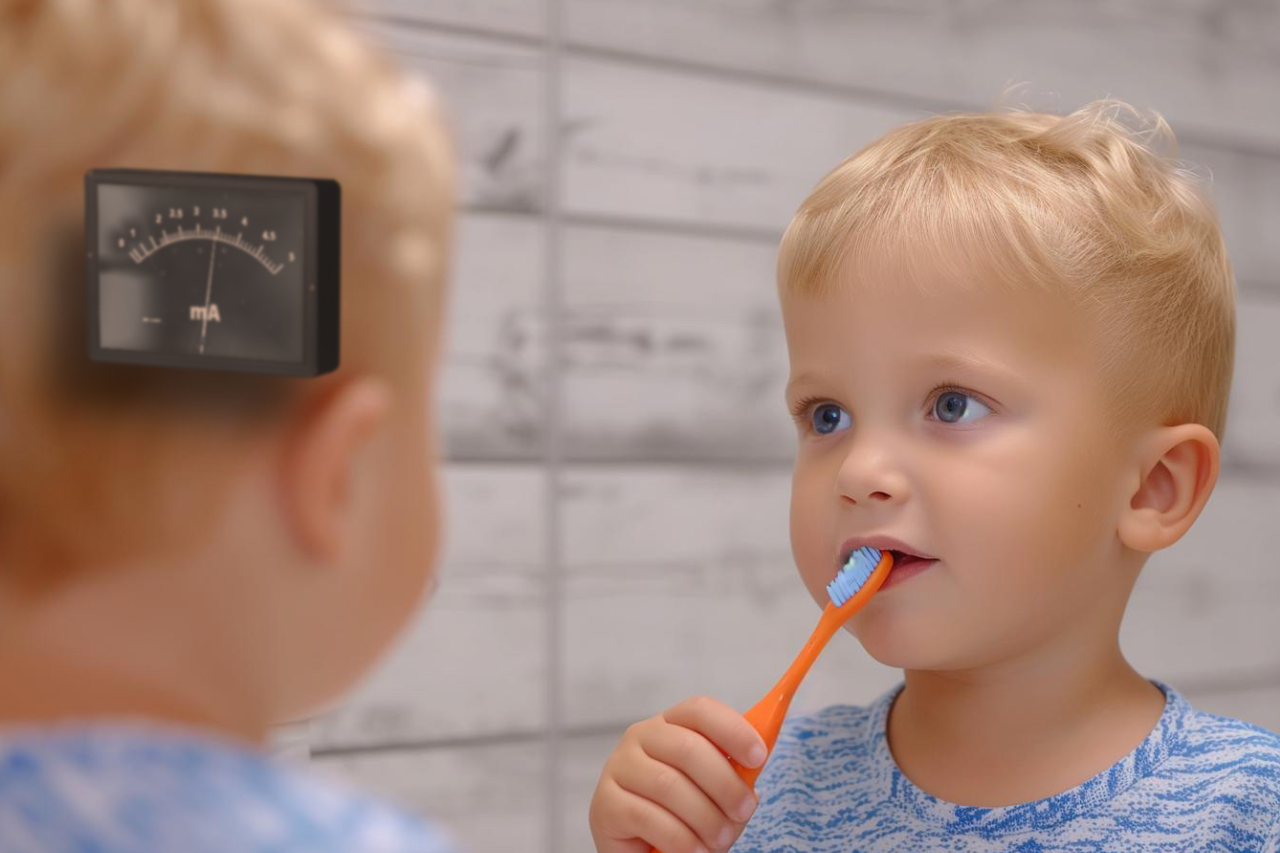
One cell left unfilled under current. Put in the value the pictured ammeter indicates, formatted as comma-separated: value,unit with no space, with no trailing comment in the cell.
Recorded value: 3.5,mA
